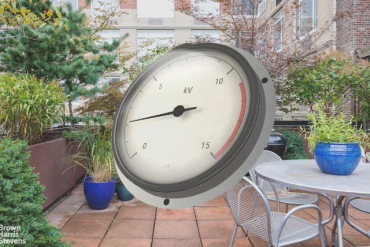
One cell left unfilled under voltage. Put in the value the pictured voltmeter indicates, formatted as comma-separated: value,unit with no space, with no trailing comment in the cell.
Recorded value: 2,kV
